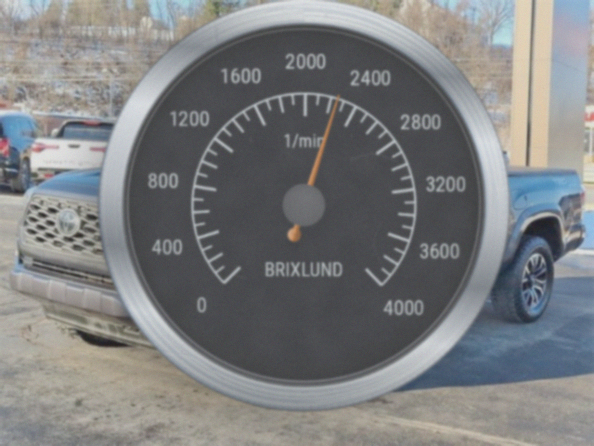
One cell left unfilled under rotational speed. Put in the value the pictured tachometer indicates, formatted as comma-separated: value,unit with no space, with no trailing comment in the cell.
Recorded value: 2250,rpm
